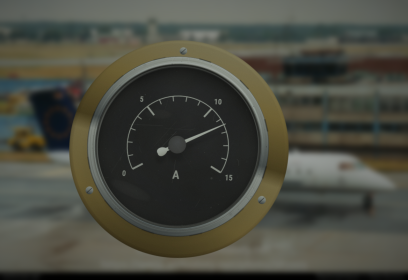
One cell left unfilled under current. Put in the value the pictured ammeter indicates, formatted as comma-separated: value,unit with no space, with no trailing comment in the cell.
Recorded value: 11.5,A
